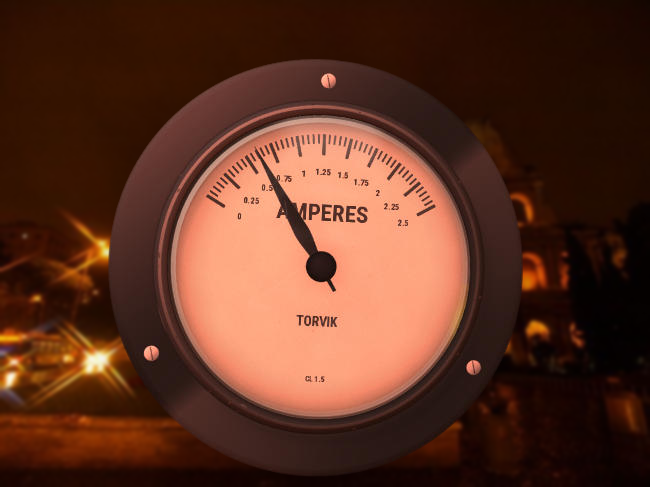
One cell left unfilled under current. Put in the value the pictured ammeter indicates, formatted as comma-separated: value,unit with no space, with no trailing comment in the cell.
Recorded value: 0.6,A
